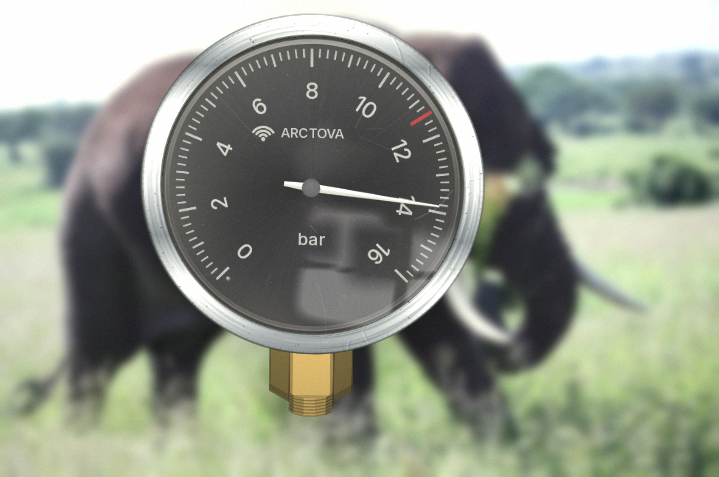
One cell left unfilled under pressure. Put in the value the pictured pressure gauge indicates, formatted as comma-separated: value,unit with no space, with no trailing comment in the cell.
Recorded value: 13.8,bar
